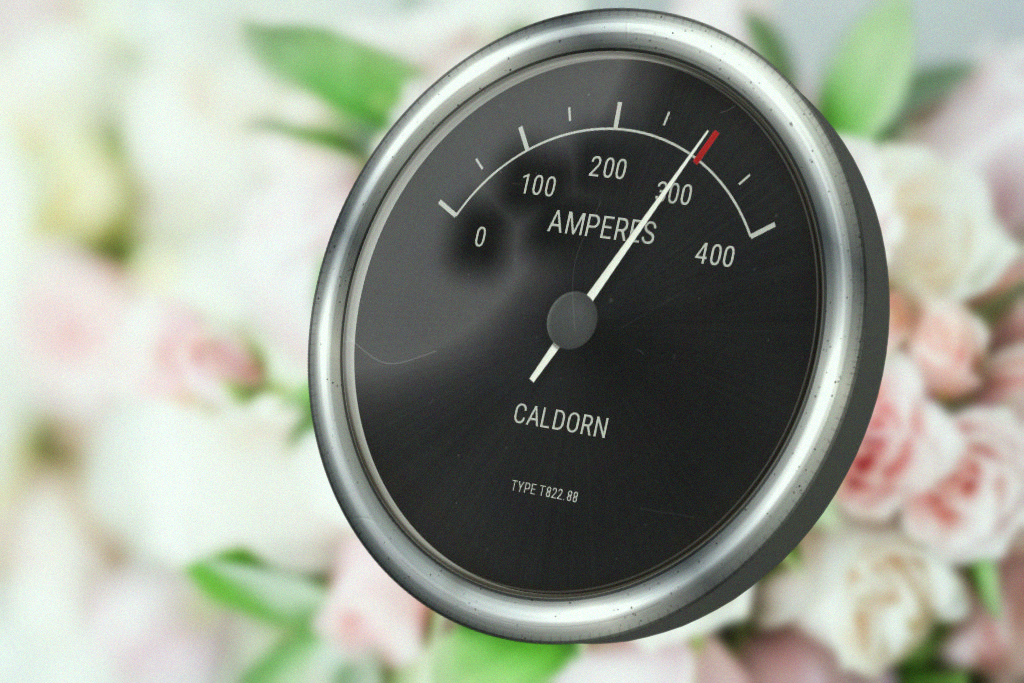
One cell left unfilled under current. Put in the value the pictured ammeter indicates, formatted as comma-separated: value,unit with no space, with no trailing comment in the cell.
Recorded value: 300,A
